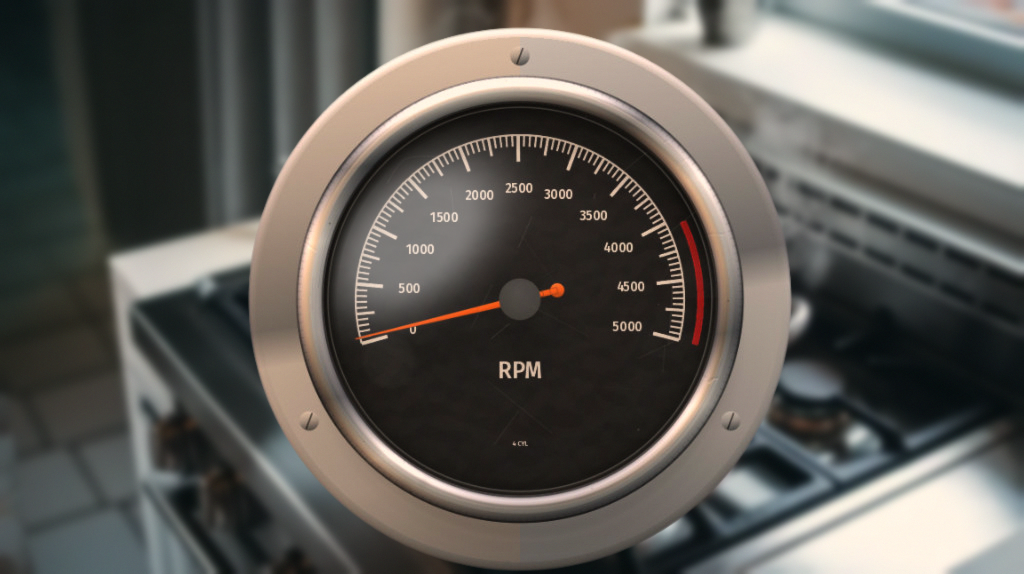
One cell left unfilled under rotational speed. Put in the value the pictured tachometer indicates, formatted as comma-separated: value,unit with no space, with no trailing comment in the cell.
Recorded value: 50,rpm
